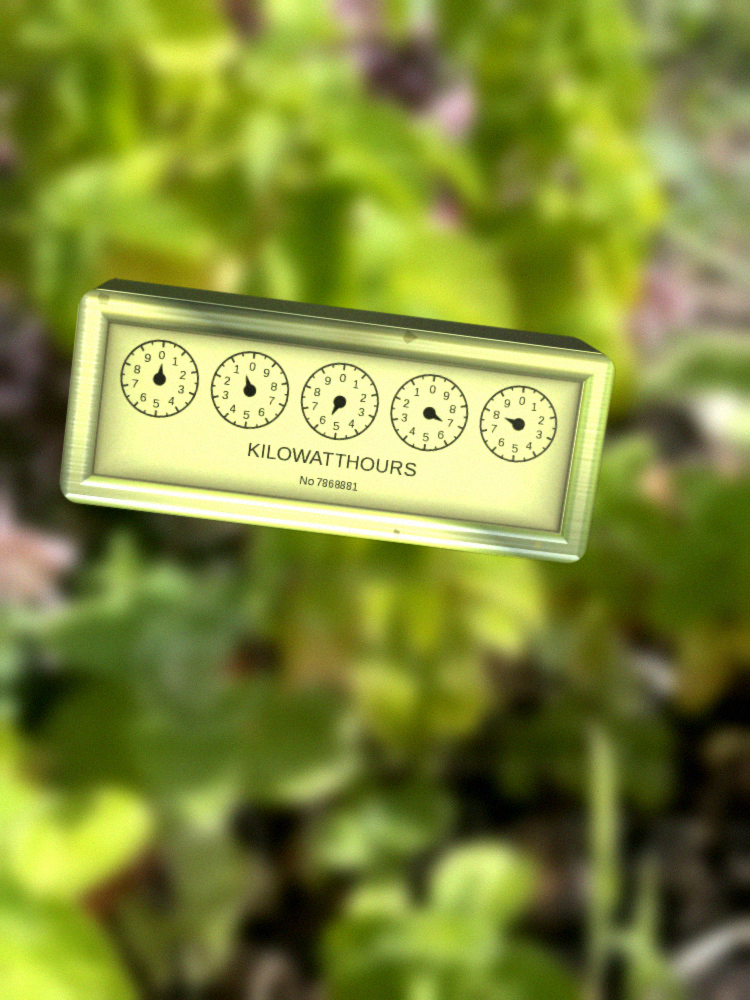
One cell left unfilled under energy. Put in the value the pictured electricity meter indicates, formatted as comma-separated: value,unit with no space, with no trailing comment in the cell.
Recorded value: 568,kWh
